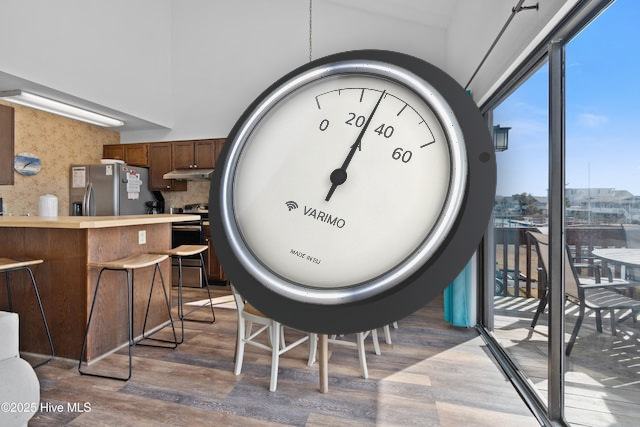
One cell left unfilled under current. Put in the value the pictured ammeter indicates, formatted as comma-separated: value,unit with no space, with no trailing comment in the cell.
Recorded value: 30,A
